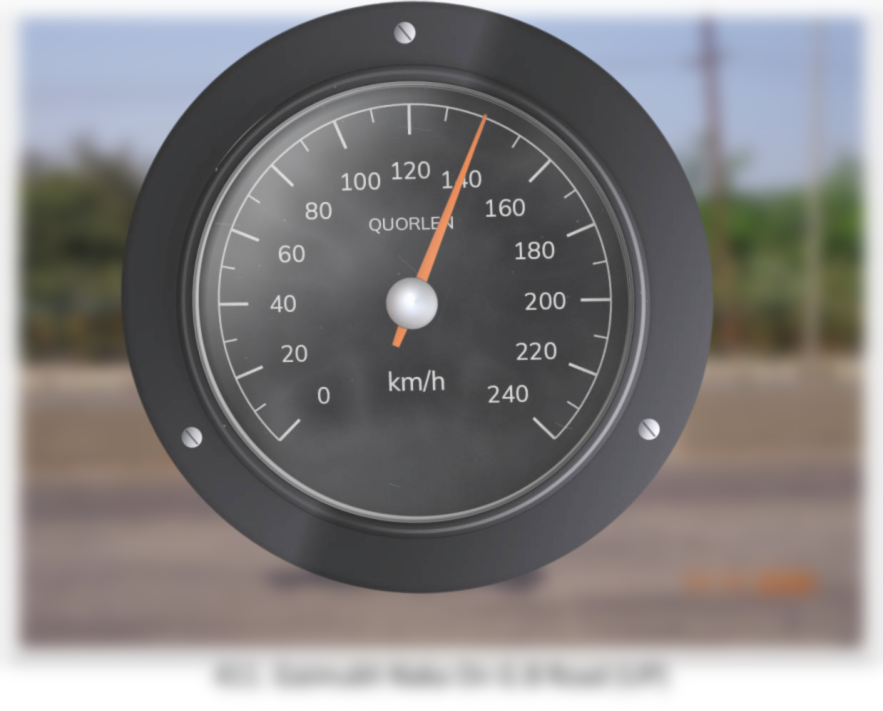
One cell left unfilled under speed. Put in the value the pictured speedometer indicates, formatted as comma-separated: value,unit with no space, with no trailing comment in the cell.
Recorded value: 140,km/h
